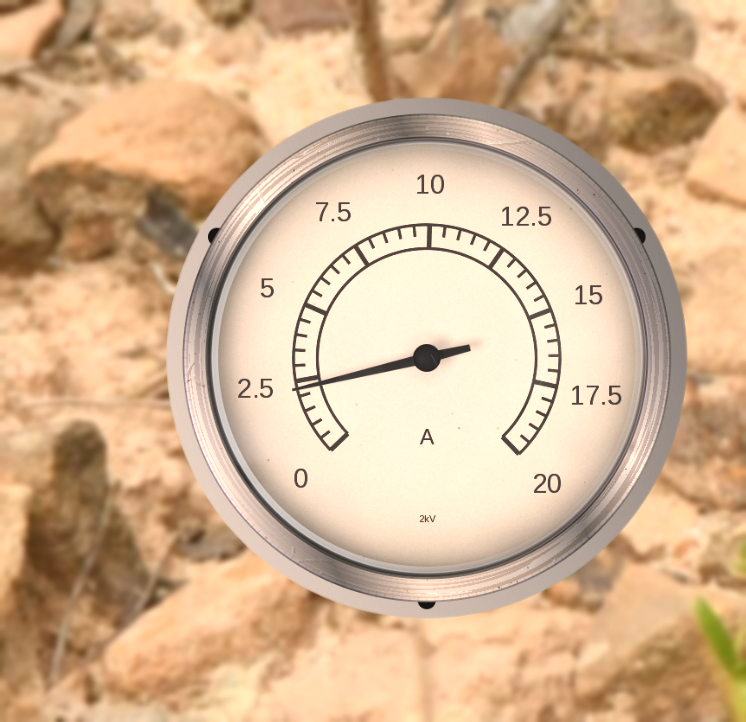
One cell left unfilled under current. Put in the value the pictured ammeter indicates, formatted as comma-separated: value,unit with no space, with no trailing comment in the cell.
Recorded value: 2.25,A
